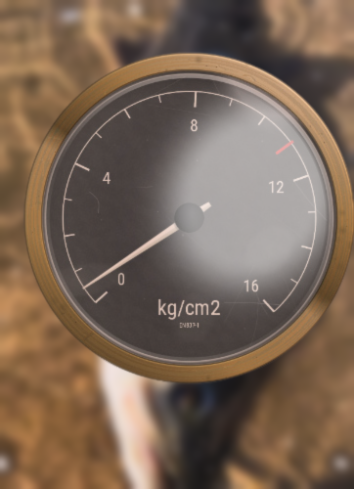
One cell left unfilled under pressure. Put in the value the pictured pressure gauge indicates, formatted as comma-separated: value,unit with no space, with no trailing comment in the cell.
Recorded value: 0.5,kg/cm²
